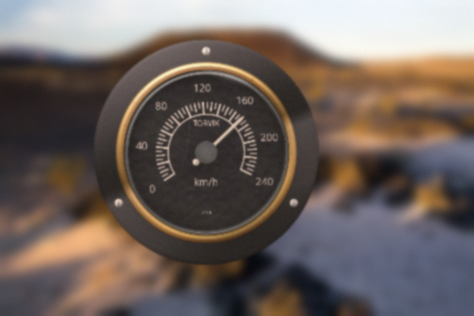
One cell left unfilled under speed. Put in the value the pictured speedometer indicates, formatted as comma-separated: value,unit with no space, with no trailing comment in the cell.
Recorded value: 170,km/h
